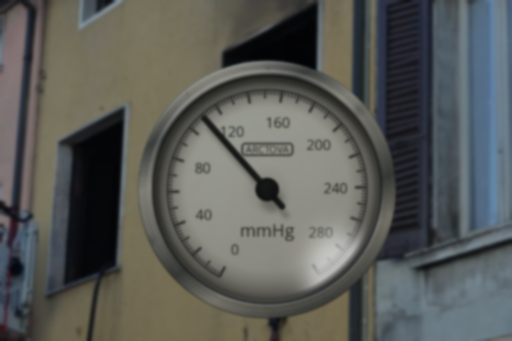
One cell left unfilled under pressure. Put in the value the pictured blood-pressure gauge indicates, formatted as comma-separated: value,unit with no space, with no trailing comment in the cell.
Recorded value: 110,mmHg
